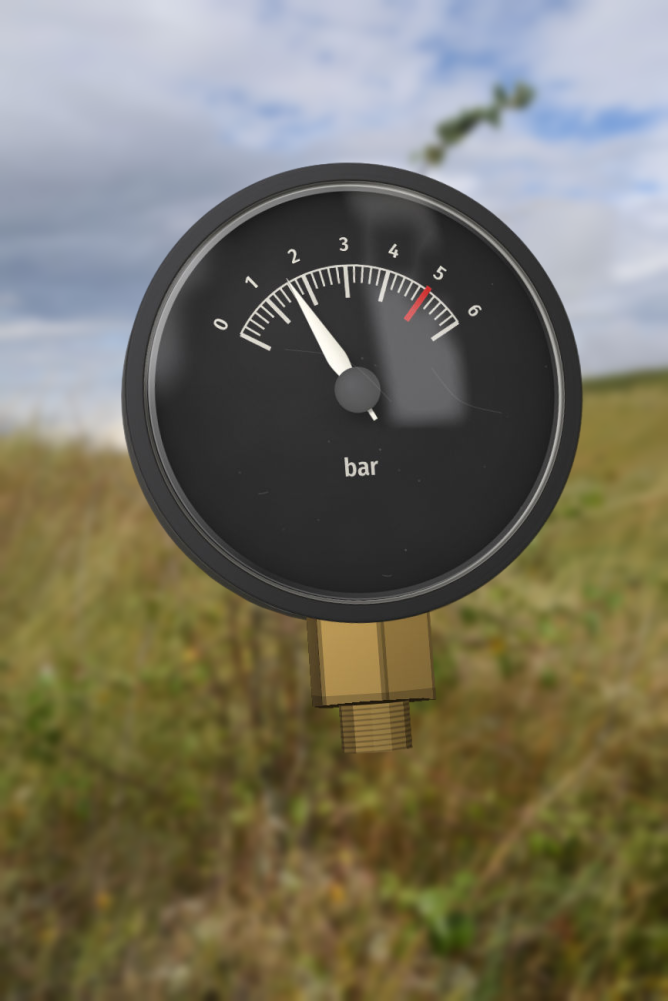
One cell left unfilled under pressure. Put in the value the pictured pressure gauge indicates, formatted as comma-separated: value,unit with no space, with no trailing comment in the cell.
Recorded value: 1.6,bar
